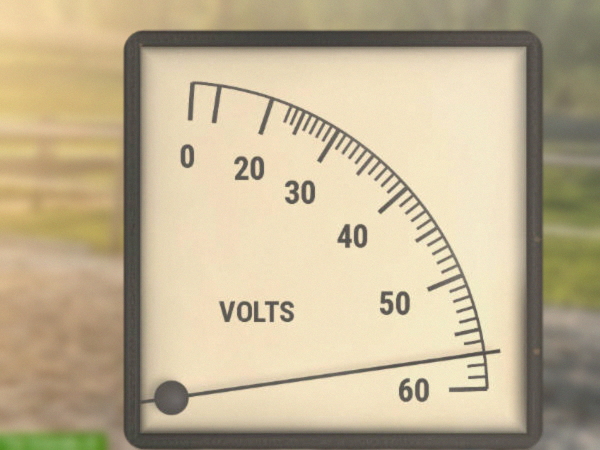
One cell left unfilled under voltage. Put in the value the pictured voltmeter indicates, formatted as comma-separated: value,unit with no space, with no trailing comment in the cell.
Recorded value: 57,V
